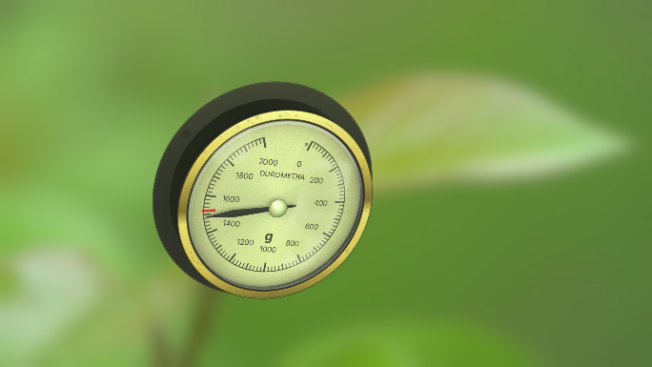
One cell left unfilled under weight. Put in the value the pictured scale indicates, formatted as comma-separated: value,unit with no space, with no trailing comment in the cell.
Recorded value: 1500,g
